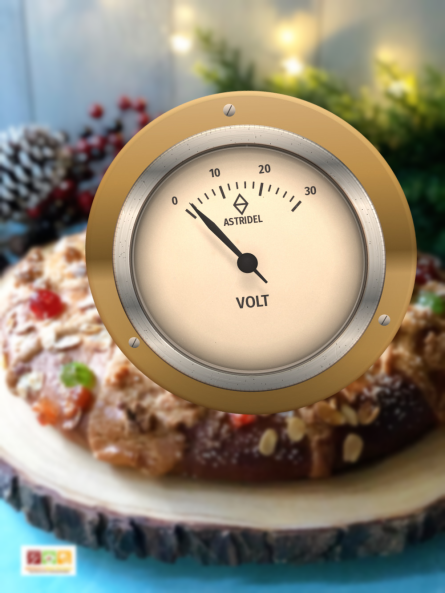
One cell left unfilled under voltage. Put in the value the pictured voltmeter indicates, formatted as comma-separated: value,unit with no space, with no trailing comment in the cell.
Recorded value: 2,V
